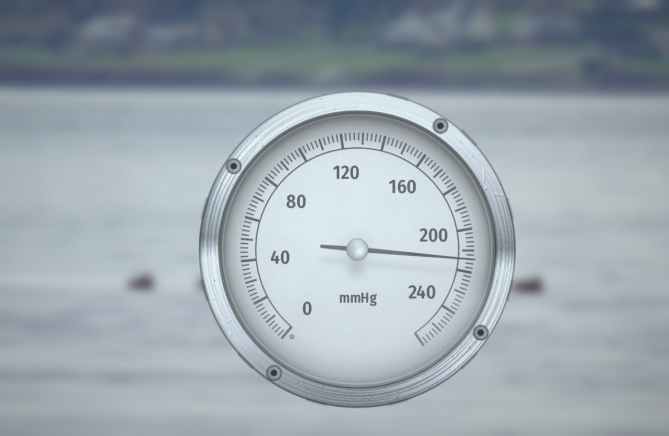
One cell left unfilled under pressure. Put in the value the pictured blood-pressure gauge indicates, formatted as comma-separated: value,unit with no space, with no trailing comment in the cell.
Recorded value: 214,mmHg
